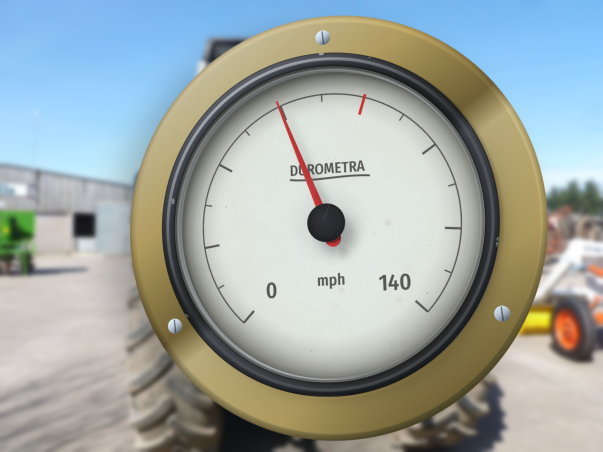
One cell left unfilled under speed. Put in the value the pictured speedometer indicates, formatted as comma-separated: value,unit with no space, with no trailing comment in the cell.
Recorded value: 60,mph
